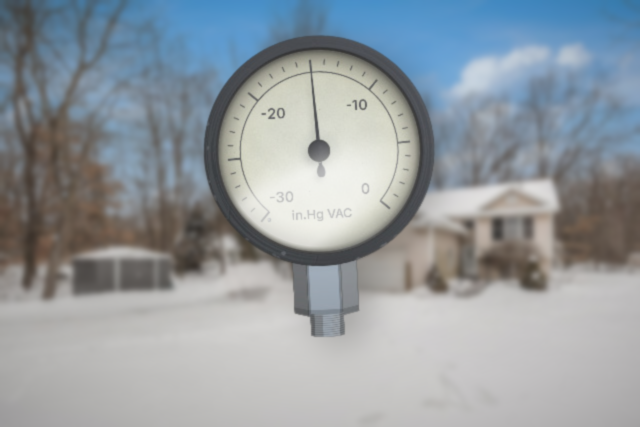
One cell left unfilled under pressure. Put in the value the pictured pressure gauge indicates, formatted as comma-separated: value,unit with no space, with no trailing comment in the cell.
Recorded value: -15,inHg
